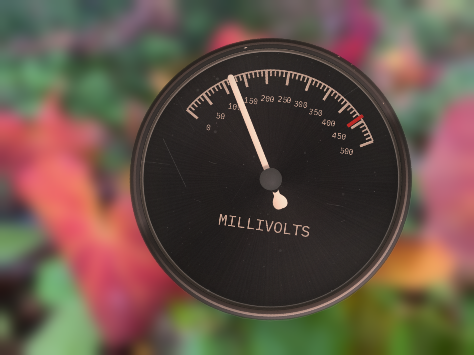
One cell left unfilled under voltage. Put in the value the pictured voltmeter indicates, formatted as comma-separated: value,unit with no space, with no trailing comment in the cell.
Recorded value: 120,mV
